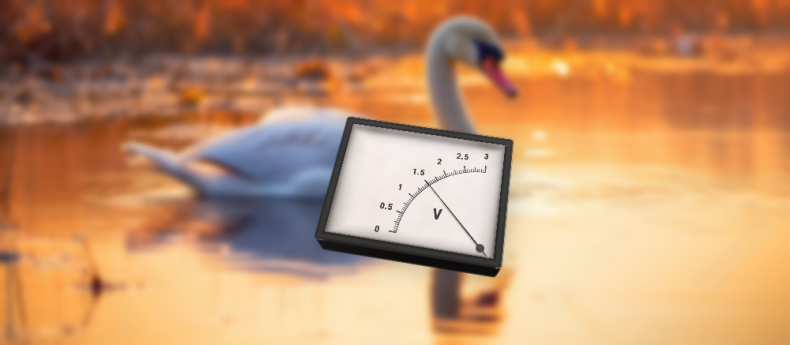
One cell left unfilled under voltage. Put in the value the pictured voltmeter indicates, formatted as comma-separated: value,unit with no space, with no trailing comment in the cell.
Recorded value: 1.5,V
